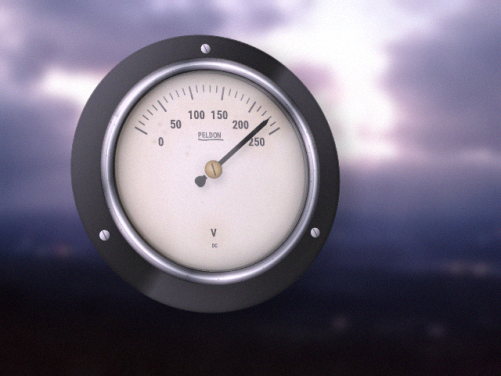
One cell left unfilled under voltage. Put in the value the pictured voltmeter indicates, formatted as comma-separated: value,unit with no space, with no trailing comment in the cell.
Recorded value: 230,V
